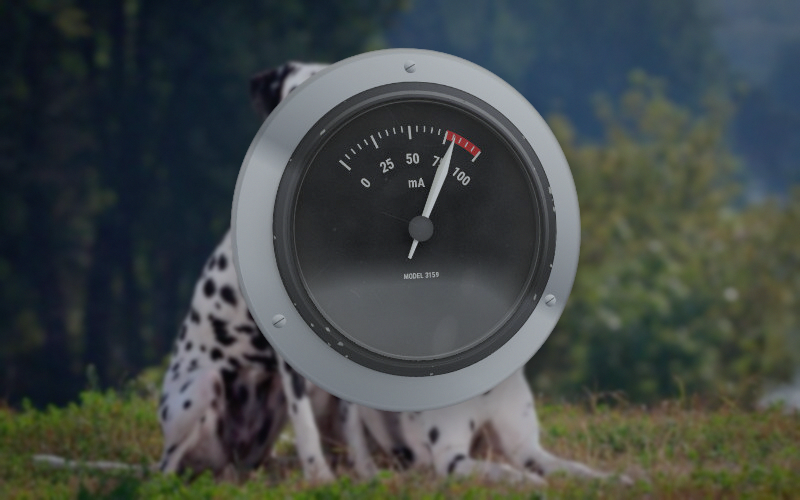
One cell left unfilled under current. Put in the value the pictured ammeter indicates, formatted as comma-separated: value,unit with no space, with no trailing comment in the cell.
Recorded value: 80,mA
